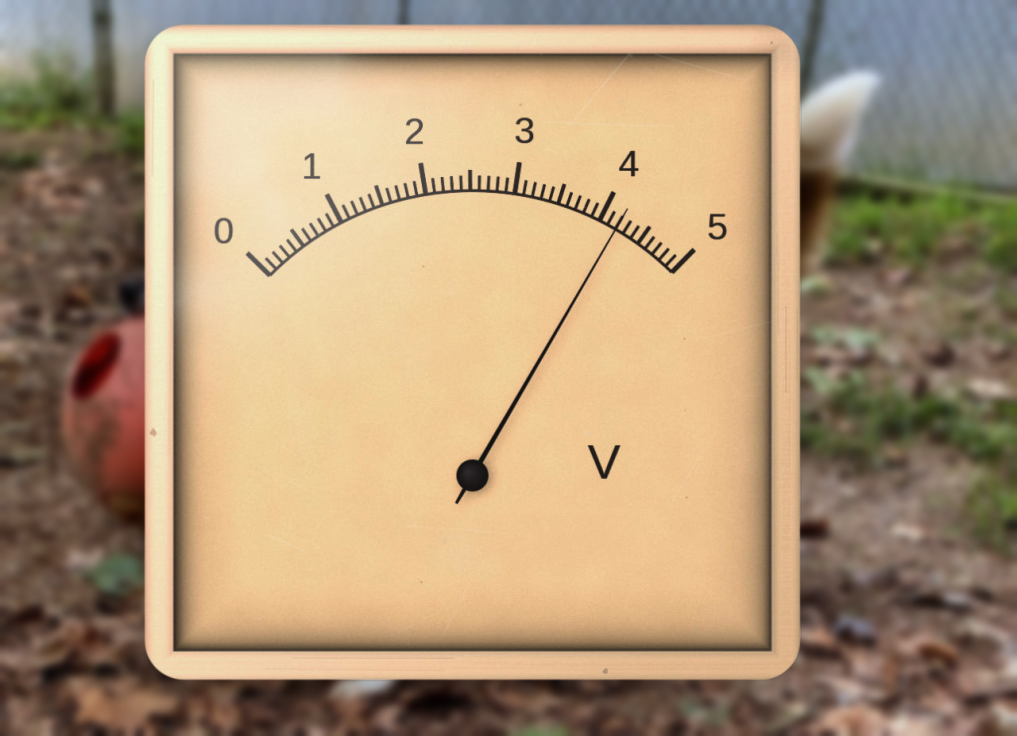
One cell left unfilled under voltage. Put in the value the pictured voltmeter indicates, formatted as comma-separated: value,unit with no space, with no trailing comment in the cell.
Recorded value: 4.2,V
